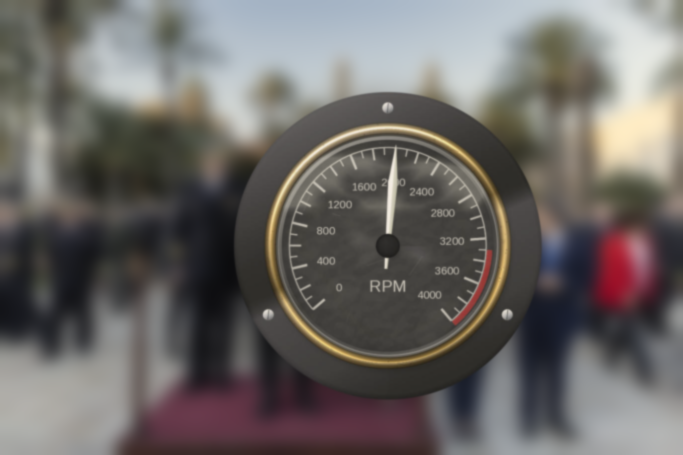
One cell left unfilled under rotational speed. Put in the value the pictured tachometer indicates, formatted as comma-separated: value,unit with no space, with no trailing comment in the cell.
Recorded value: 2000,rpm
